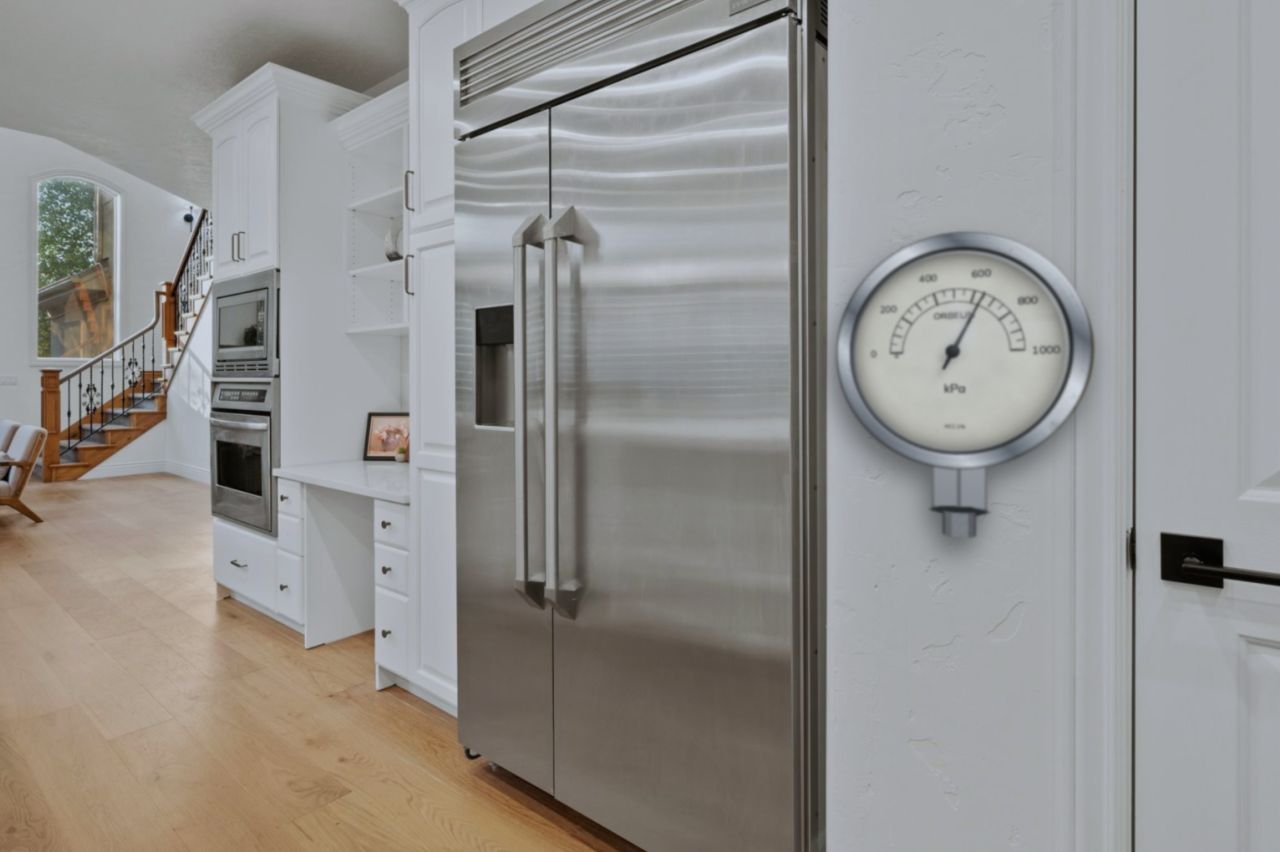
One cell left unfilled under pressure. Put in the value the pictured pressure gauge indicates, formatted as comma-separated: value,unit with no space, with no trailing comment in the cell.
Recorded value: 650,kPa
